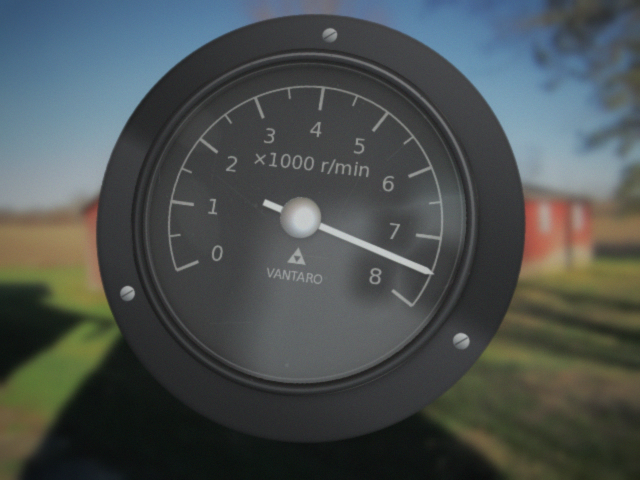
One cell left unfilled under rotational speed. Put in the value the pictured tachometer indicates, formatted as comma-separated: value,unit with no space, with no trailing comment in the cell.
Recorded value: 7500,rpm
